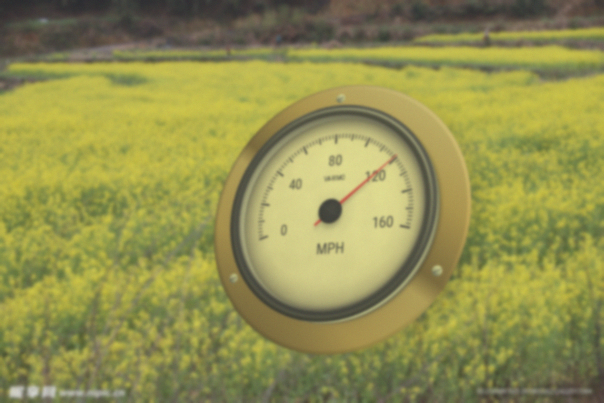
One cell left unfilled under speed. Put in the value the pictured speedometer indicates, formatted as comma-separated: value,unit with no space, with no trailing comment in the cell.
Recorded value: 120,mph
